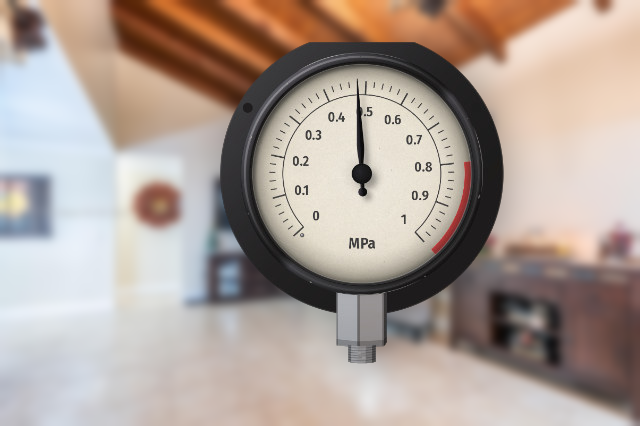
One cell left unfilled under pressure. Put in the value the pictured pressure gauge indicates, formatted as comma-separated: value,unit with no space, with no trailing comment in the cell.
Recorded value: 0.48,MPa
